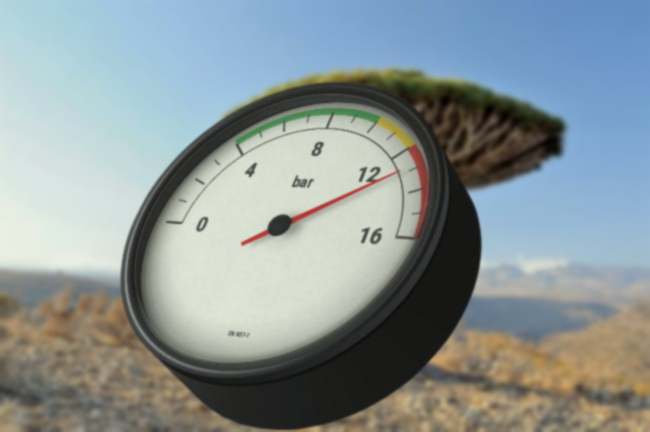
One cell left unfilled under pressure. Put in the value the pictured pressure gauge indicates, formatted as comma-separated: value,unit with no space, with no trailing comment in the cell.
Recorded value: 13,bar
